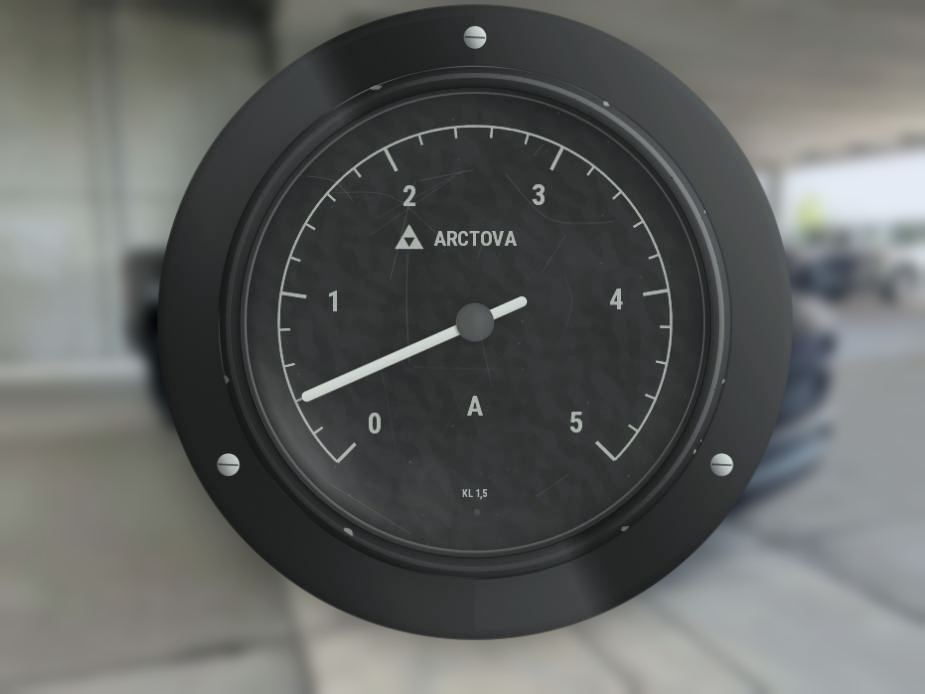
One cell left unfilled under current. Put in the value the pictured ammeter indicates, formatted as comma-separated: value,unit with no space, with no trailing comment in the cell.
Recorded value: 0.4,A
